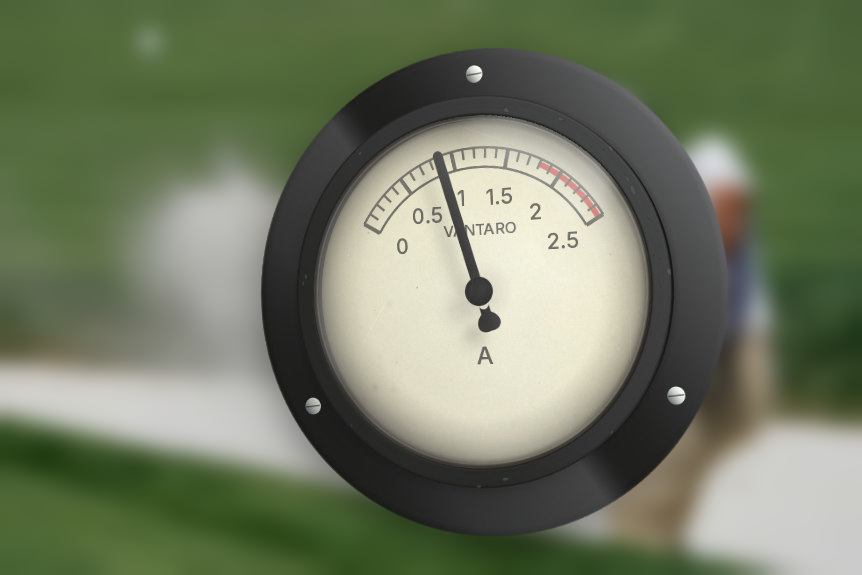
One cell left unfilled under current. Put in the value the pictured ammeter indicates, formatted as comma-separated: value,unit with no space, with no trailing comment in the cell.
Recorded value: 0.9,A
